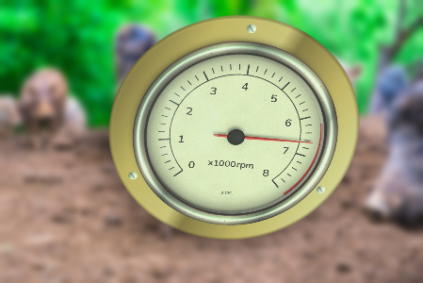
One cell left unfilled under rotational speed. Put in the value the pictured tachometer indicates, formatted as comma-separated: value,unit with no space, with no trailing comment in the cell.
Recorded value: 6600,rpm
